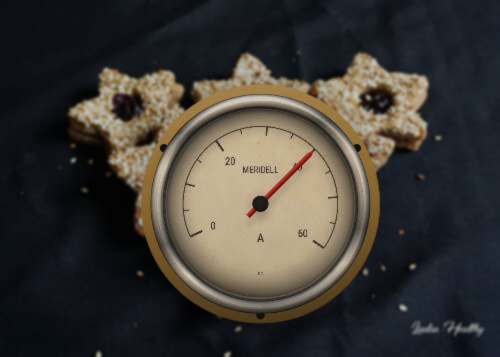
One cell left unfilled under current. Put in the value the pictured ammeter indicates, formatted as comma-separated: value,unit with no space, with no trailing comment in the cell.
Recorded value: 40,A
